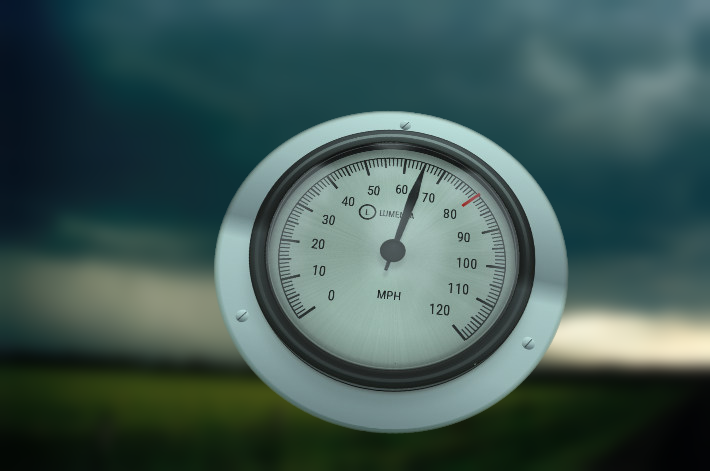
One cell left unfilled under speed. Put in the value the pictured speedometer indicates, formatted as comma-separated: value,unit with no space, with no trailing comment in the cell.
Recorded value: 65,mph
